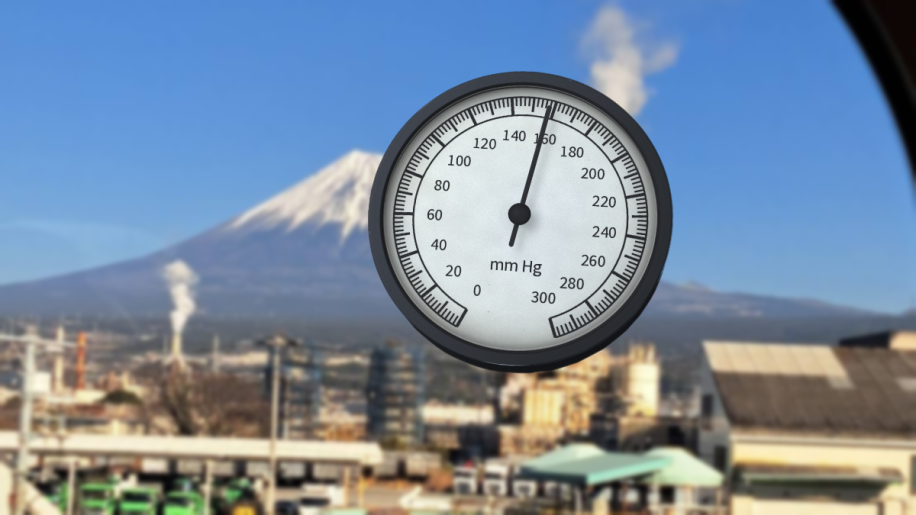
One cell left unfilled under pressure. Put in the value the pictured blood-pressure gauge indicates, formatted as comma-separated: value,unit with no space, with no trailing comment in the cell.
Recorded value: 158,mmHg
